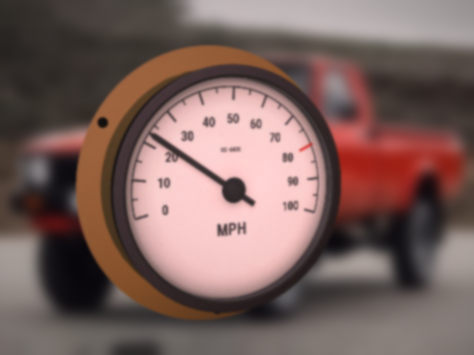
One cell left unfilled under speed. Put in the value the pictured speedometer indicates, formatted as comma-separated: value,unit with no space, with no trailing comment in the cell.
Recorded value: 22.5,mph
